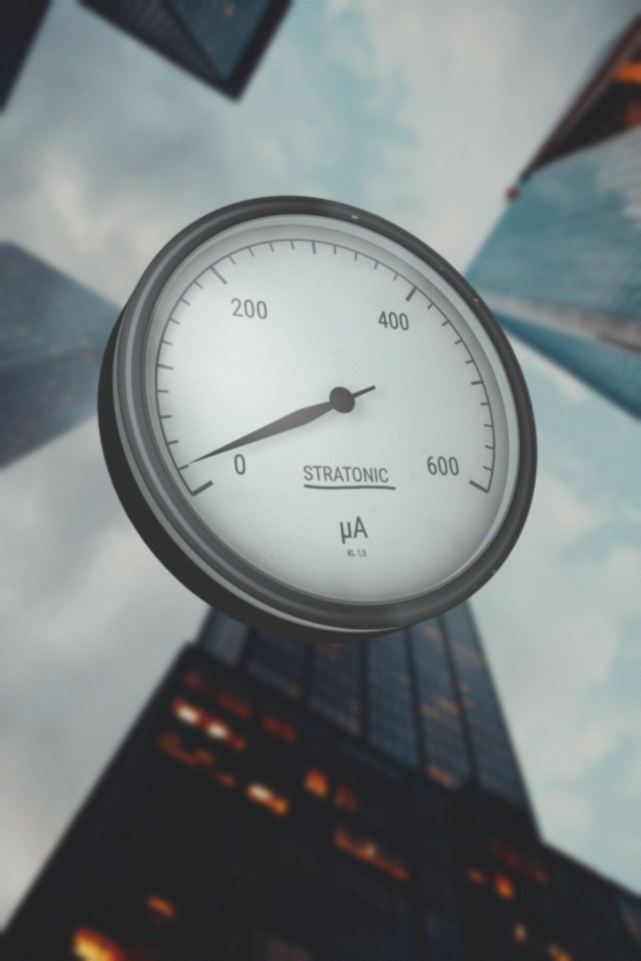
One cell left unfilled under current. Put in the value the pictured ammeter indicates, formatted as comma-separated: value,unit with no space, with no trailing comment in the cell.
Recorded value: 20,µA
